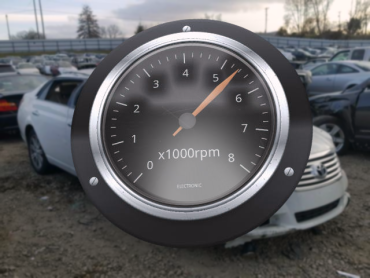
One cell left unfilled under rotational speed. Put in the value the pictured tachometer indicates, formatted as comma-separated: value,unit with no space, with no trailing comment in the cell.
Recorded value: 5400,rpm
